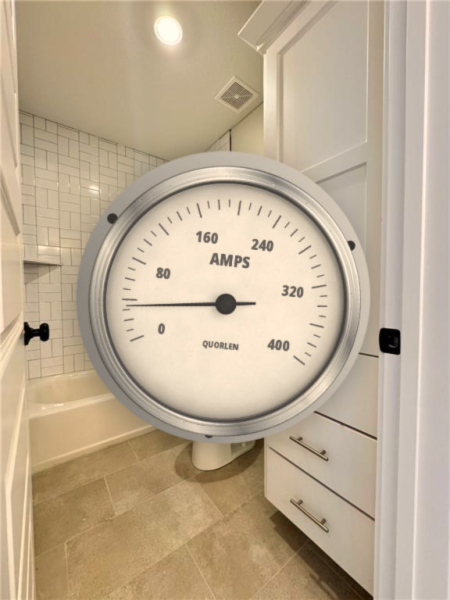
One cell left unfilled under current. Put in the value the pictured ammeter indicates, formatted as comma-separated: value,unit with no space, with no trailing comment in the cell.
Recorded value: 35,A
